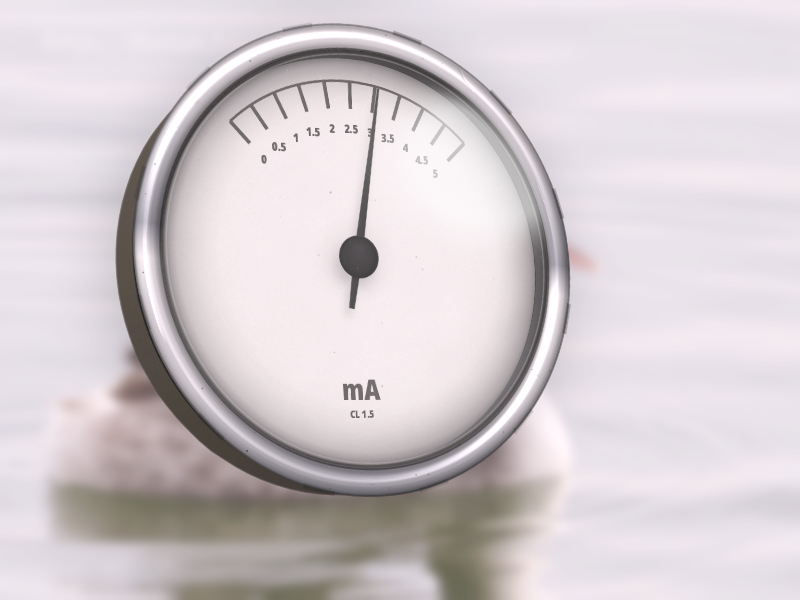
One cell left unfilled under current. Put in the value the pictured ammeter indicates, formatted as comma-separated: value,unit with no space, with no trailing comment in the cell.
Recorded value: 3,mA
